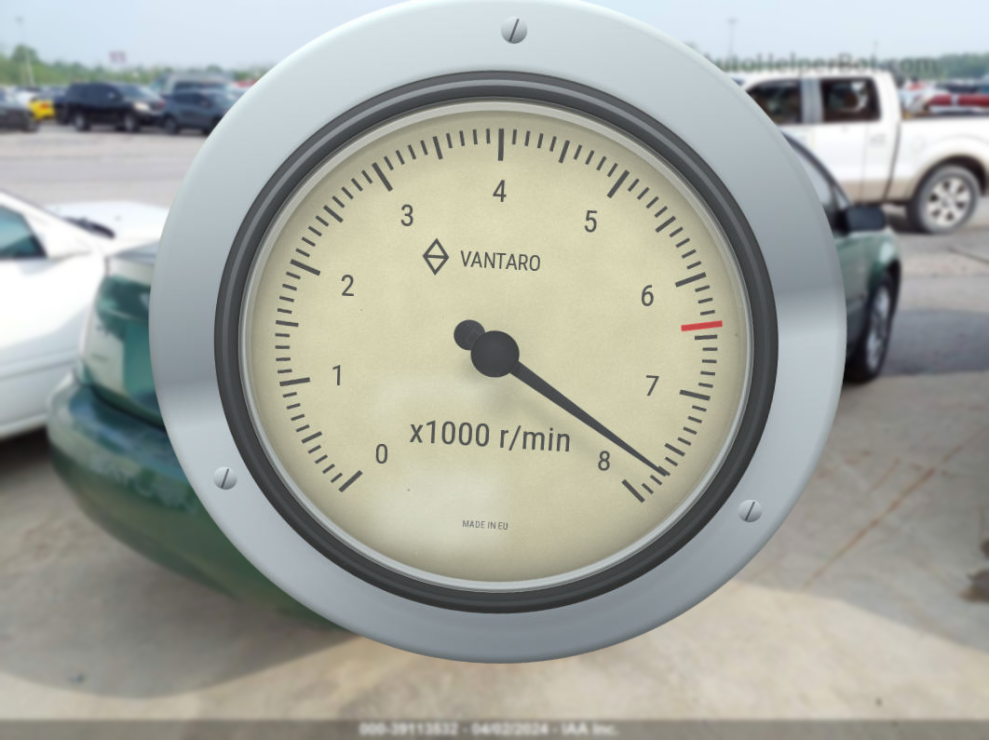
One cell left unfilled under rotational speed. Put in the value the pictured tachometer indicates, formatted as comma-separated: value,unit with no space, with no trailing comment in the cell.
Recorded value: 7700,rpm
